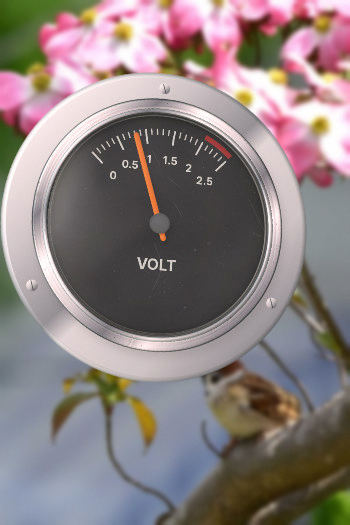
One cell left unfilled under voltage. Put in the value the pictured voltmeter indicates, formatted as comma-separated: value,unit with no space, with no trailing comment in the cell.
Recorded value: 0.8,V
